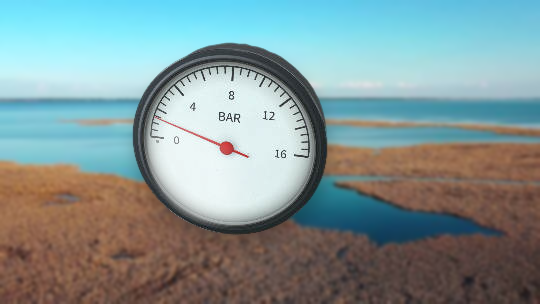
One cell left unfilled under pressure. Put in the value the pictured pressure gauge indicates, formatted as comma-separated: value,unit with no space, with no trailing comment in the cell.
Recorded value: 1.5,bar
